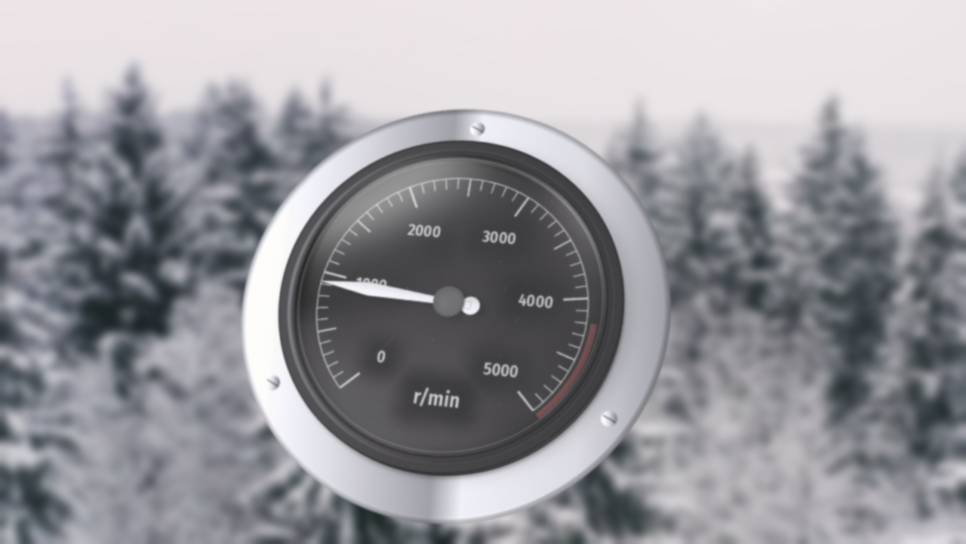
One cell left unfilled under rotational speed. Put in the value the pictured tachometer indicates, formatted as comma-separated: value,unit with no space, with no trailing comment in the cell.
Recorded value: 900,rpm
